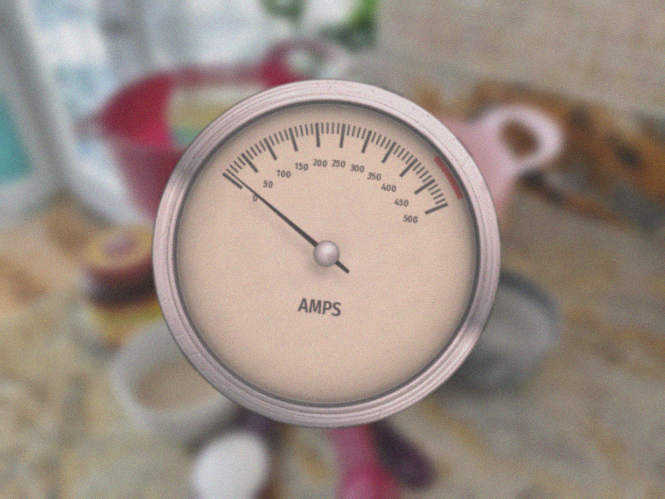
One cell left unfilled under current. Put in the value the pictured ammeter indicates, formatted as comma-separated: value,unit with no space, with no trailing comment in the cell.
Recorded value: 10,A
